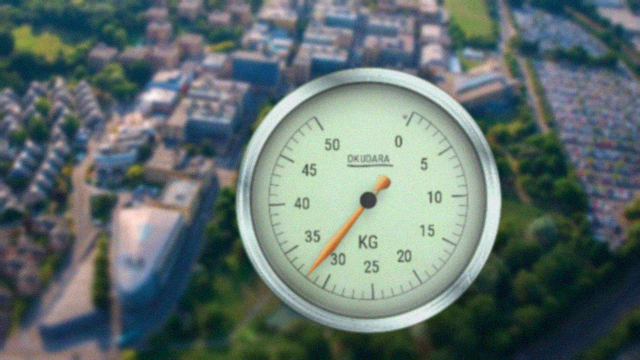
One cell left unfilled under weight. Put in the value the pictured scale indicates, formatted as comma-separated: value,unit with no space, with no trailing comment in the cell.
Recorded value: 32,kg
